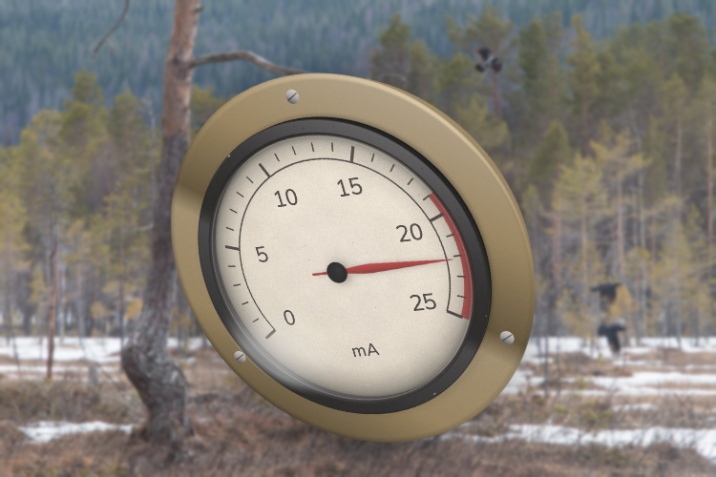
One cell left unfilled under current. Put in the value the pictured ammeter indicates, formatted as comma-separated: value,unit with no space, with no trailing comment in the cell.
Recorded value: 22,mA
